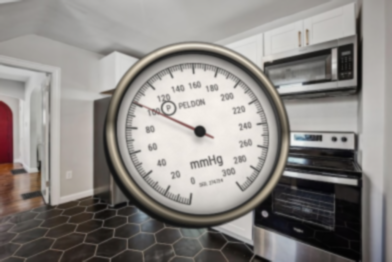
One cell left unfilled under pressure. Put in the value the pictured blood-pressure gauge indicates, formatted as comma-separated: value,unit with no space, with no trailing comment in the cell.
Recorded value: 100,mmHg
